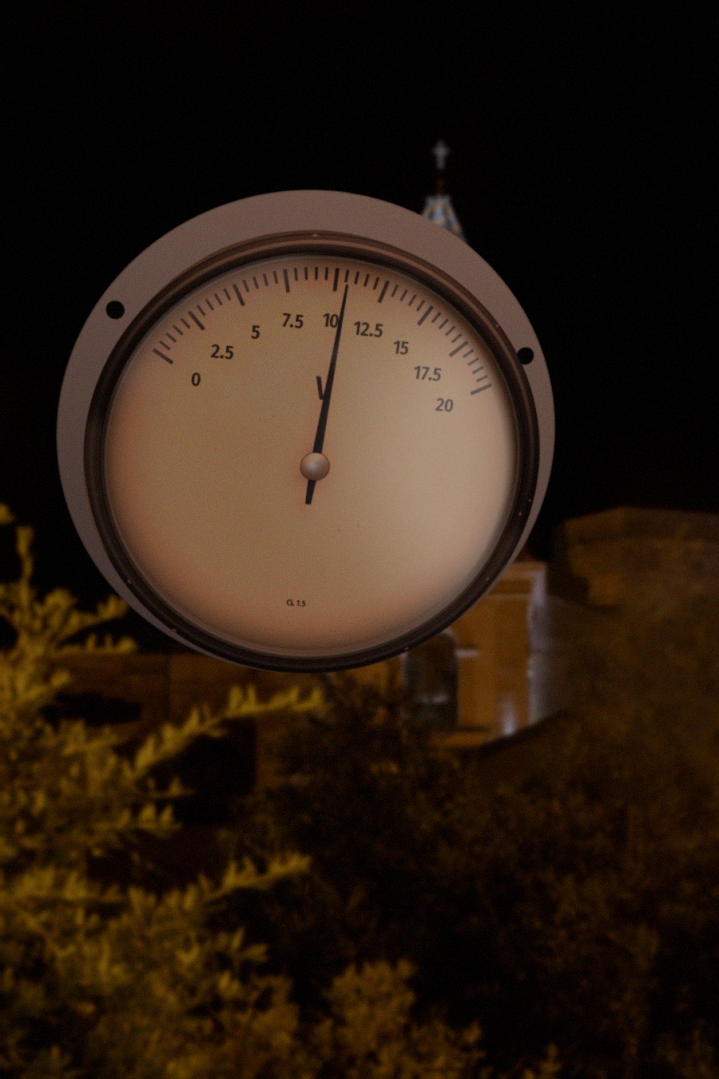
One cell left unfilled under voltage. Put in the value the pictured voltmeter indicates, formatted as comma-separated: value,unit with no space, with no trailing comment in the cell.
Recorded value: 10.5,V
